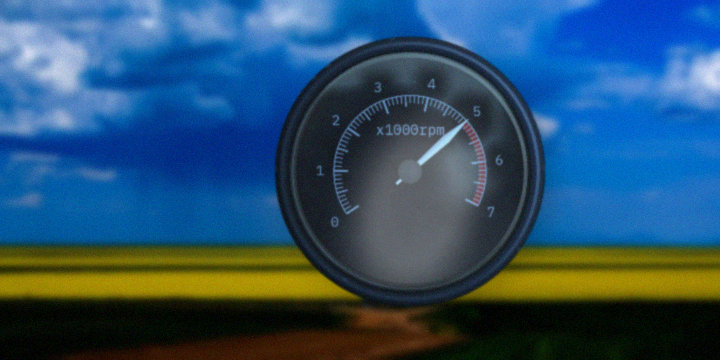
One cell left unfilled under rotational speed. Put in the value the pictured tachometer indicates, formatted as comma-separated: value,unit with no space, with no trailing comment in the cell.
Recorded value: 5000,rpm
